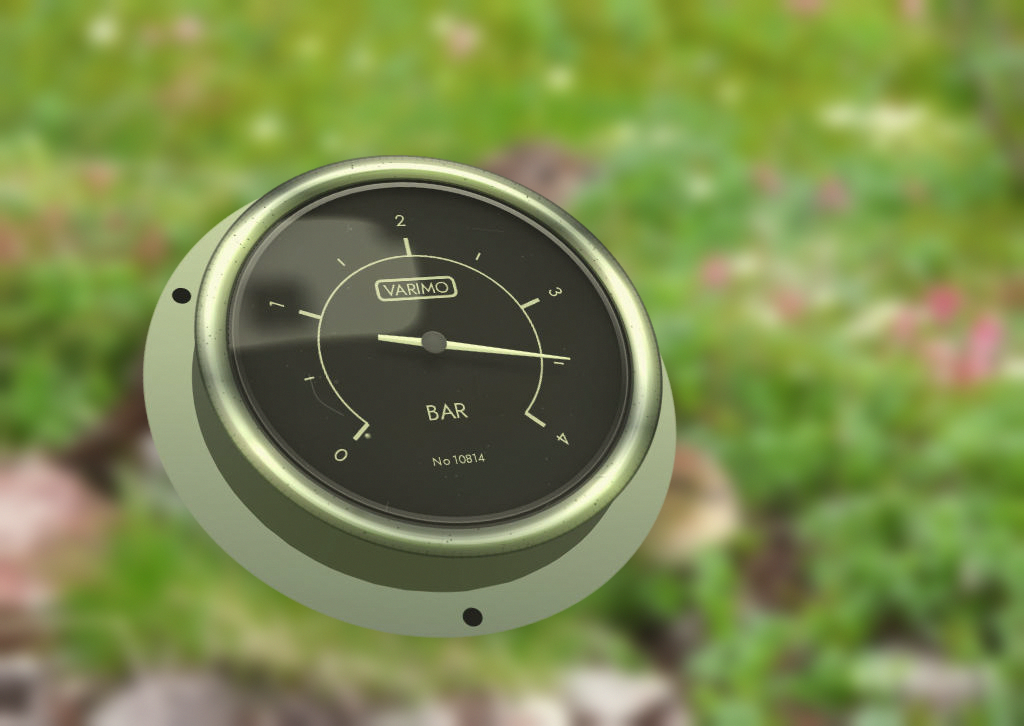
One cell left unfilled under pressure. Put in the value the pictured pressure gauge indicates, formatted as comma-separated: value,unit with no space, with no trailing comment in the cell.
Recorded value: 3.5,bar
